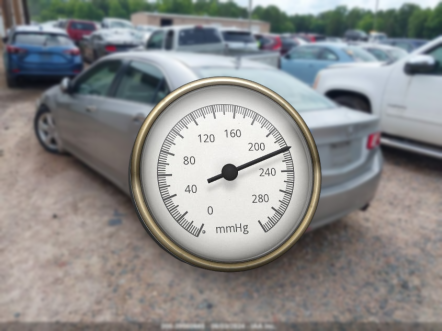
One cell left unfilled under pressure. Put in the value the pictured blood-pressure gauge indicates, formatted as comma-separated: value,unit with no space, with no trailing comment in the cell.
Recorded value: 220,mmHg
